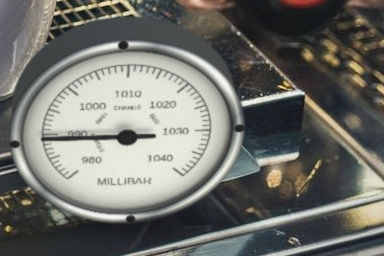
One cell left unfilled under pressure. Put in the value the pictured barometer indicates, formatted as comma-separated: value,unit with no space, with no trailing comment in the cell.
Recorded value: 990,mbar
